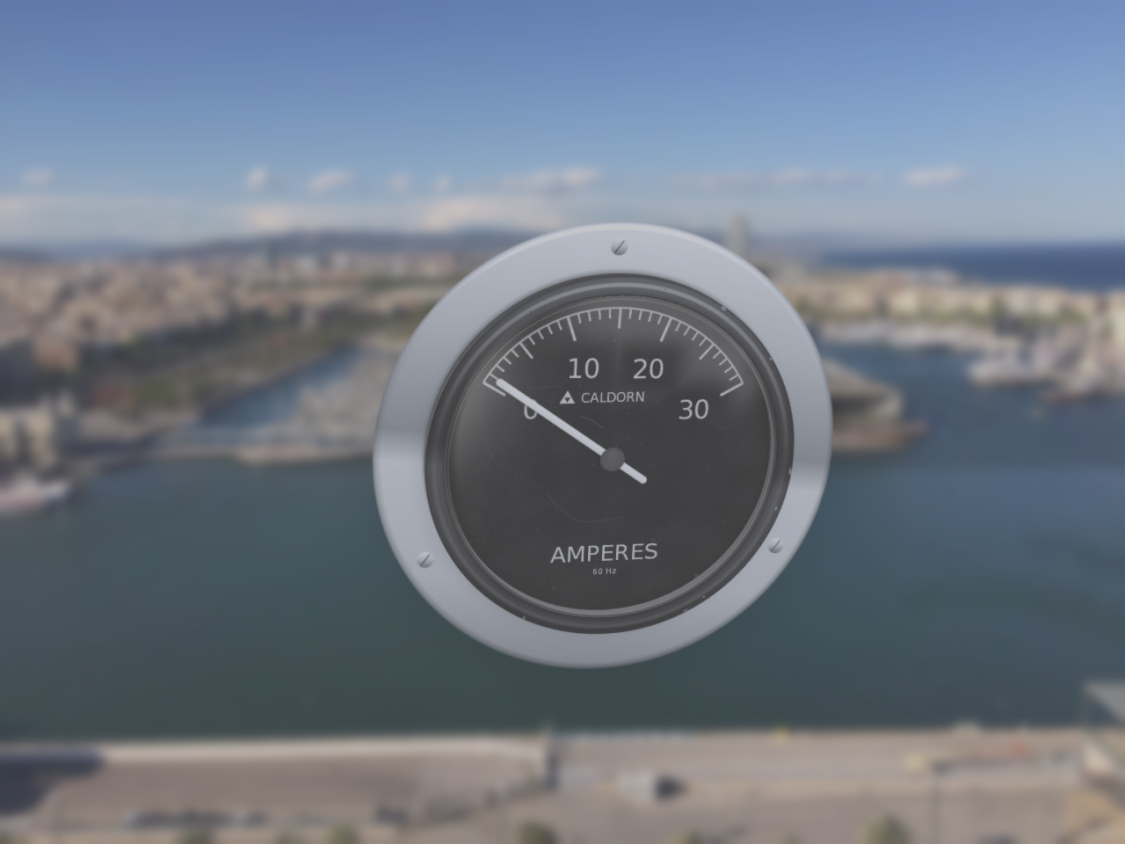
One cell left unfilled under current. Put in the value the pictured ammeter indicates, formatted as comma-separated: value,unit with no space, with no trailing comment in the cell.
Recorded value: 1,A
